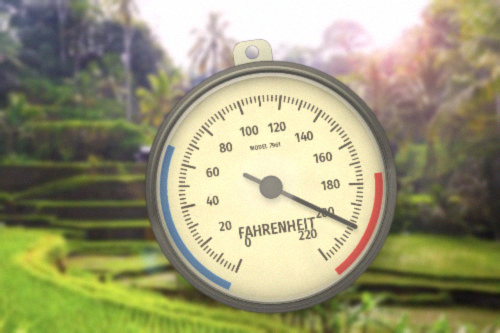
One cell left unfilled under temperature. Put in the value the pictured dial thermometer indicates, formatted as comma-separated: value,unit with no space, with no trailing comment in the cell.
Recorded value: 200,°F
